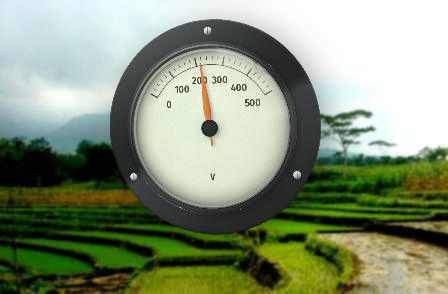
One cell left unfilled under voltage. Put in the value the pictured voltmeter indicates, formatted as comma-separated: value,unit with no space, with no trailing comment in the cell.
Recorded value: 220,V
